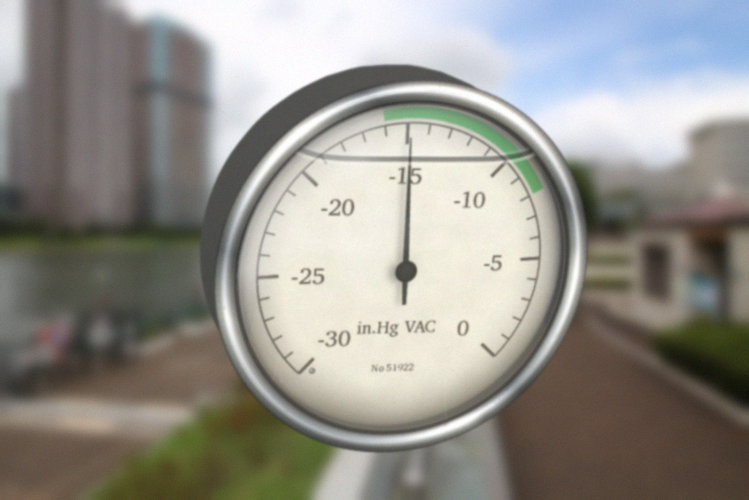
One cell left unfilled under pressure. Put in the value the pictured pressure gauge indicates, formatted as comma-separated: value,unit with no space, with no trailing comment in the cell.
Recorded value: -15,inHg
